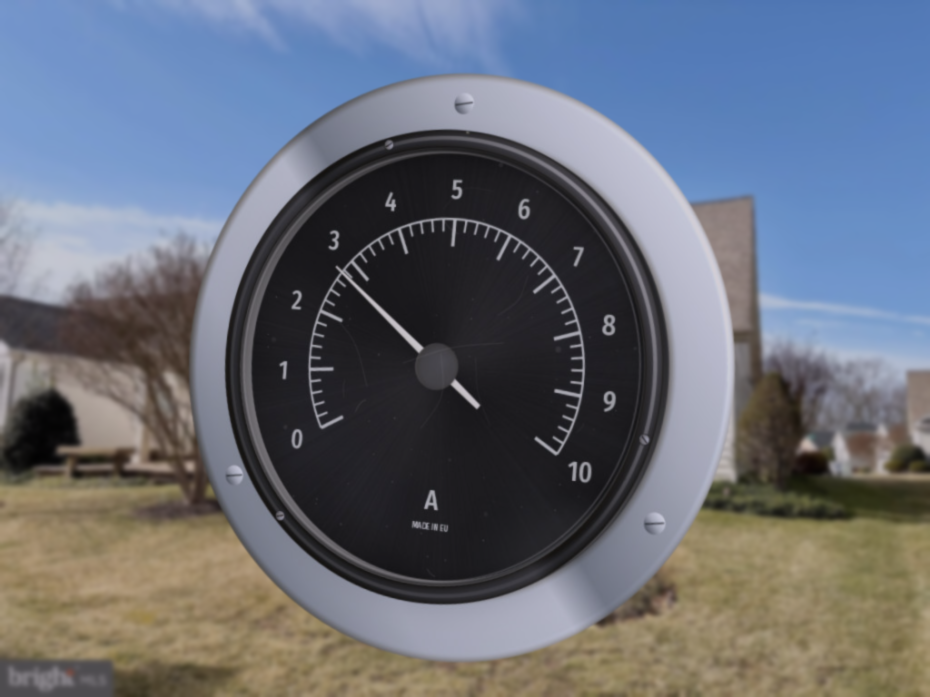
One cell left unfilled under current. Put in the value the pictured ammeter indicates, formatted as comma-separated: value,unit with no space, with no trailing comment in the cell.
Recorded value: 2.8,A
